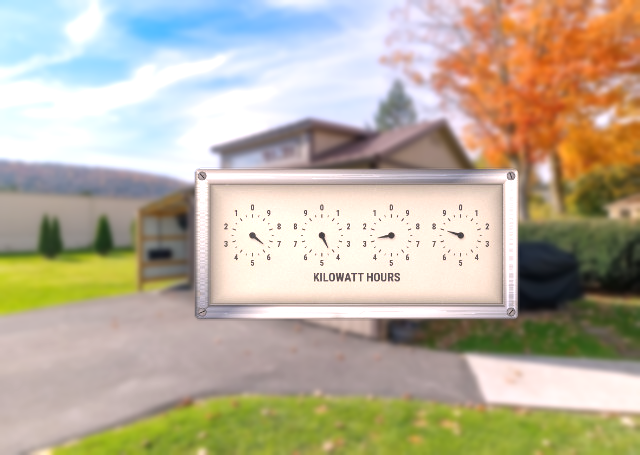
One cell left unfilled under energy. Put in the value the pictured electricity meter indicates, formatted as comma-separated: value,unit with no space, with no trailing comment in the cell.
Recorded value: 6428,kWh
